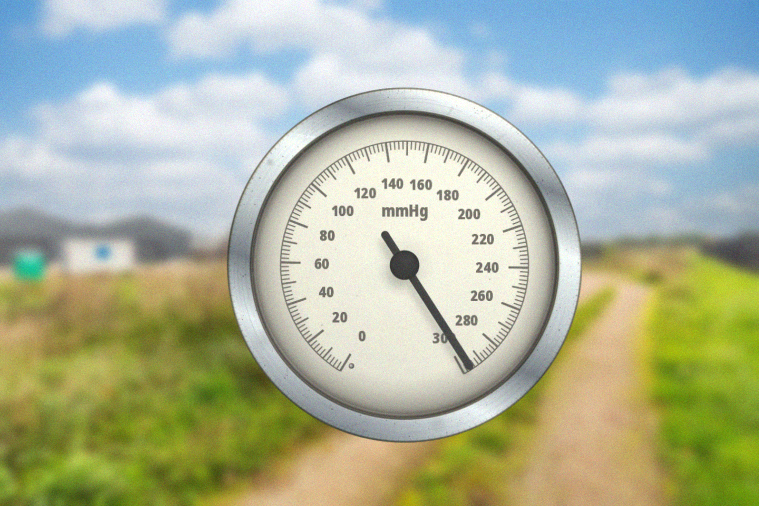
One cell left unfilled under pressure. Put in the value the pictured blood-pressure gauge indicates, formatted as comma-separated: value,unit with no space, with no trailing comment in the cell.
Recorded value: 296,mmHg
